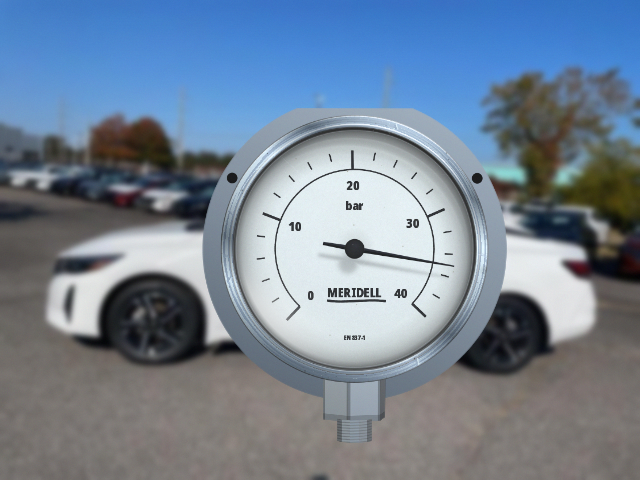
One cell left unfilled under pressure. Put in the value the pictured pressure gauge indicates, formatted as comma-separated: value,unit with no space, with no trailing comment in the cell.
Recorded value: 35,bar
